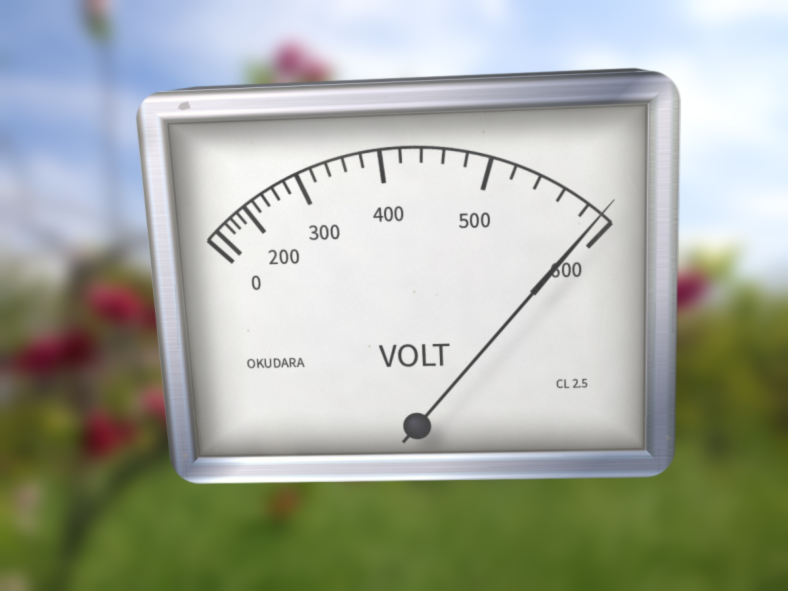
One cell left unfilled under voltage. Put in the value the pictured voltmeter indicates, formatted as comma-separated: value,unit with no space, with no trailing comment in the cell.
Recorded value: 590,V
